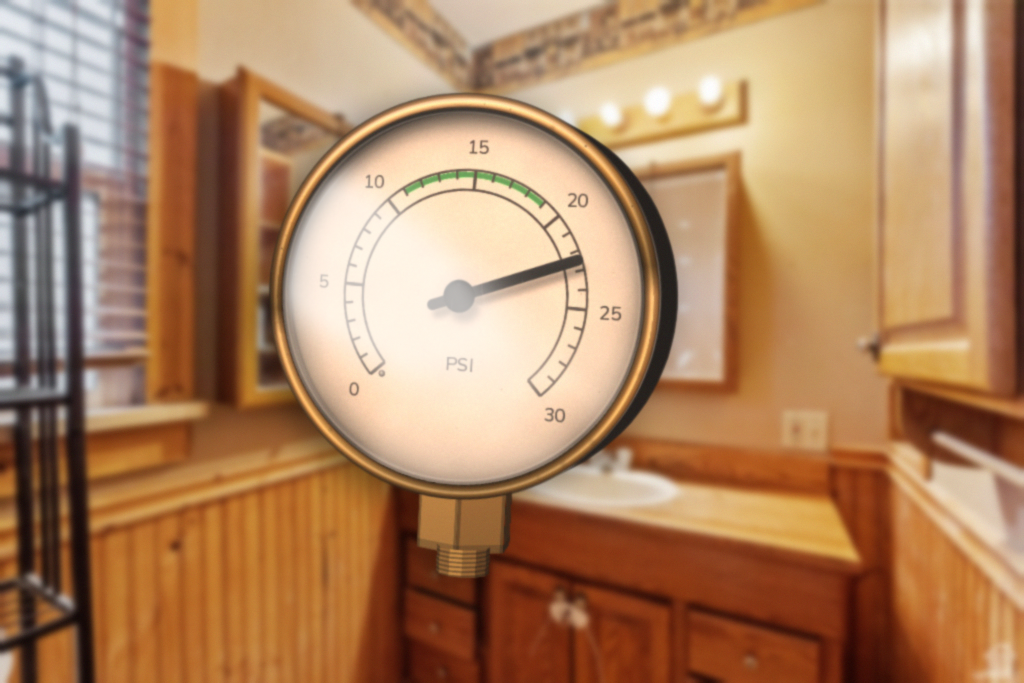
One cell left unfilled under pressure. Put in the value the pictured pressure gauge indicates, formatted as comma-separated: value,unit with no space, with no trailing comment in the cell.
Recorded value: 22.5,psi
